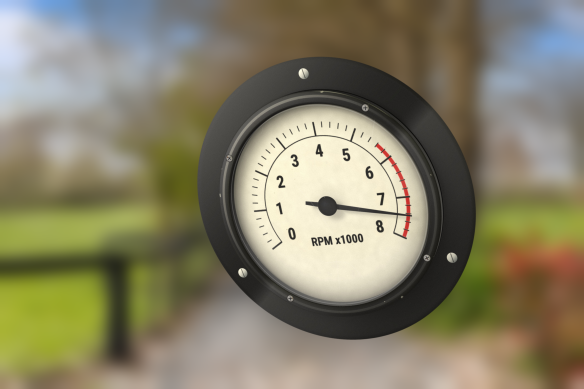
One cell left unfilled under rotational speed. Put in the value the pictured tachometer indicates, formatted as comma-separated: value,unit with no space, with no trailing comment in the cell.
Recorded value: 7400,rpm
